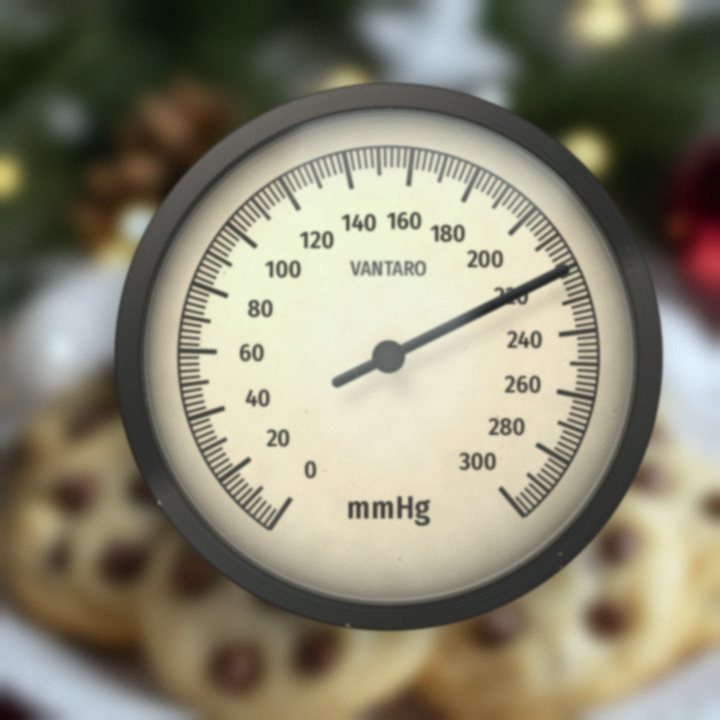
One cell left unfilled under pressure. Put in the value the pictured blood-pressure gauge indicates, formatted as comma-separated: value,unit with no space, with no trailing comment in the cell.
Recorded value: 220,mmHg
